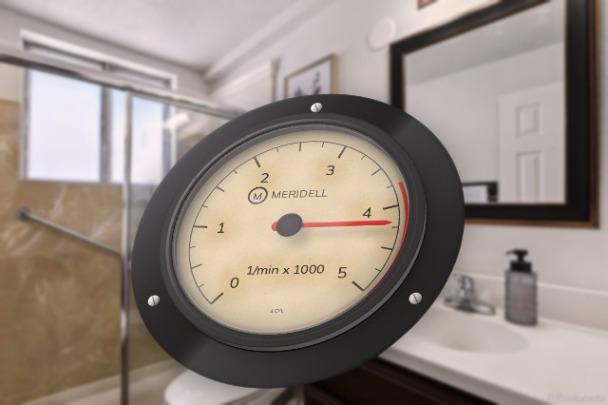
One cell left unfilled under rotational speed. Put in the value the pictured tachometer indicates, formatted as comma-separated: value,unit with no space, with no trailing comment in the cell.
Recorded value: 4250,rpm
